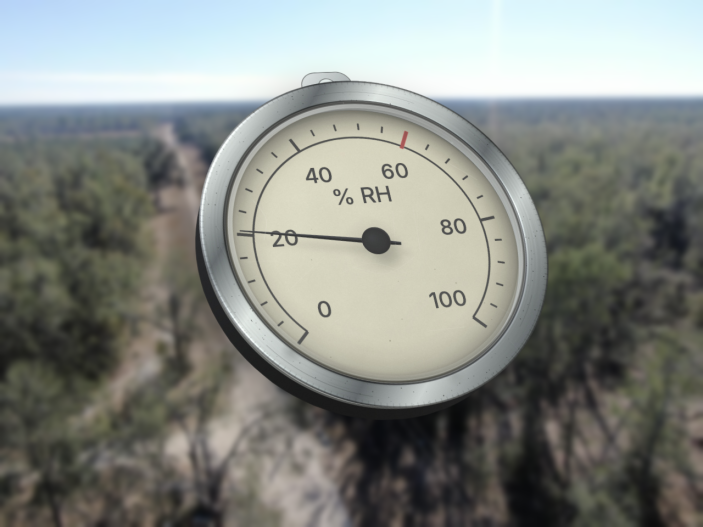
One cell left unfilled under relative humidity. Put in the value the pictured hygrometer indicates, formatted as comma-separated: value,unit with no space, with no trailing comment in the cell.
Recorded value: 20,%
